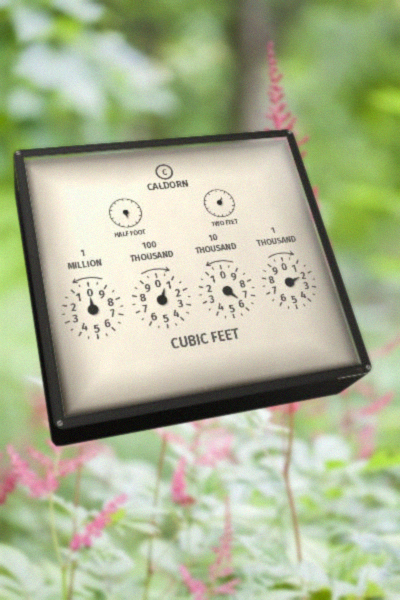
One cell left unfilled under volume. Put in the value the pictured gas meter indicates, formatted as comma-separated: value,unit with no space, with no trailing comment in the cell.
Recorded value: 6200,ft³
